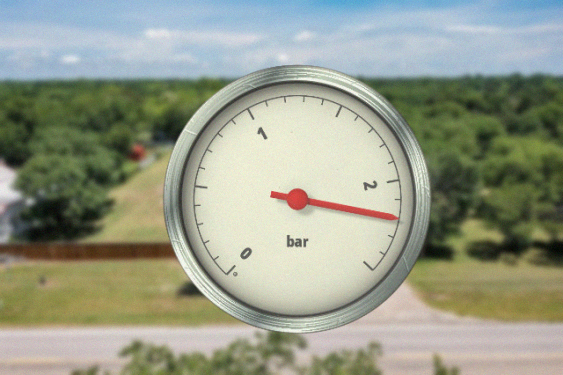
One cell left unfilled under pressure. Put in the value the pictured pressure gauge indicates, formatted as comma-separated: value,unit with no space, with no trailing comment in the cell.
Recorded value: 2.2,bar
